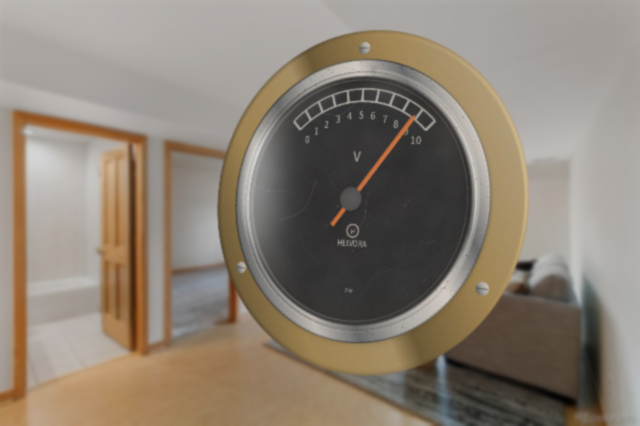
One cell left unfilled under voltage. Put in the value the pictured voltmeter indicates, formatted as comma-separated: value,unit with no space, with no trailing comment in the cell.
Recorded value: 9,V
